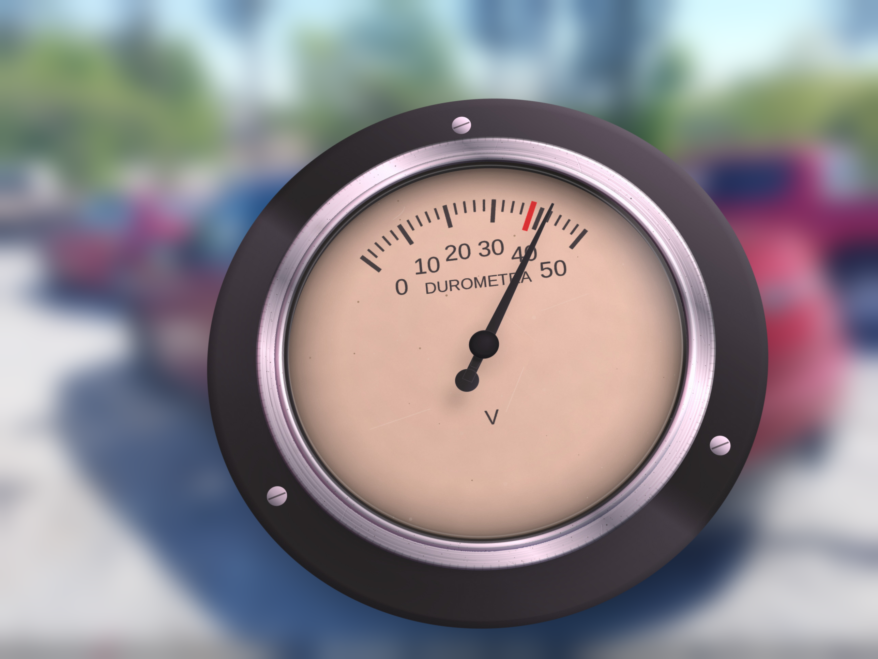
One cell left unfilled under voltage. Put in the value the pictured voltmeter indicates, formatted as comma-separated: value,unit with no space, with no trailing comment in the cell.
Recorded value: 42,V
